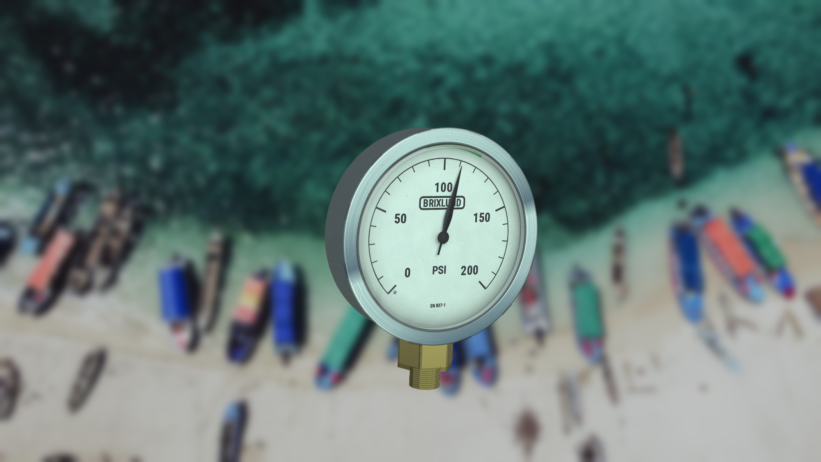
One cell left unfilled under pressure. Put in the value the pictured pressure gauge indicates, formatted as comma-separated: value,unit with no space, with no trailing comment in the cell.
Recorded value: 110,psi
